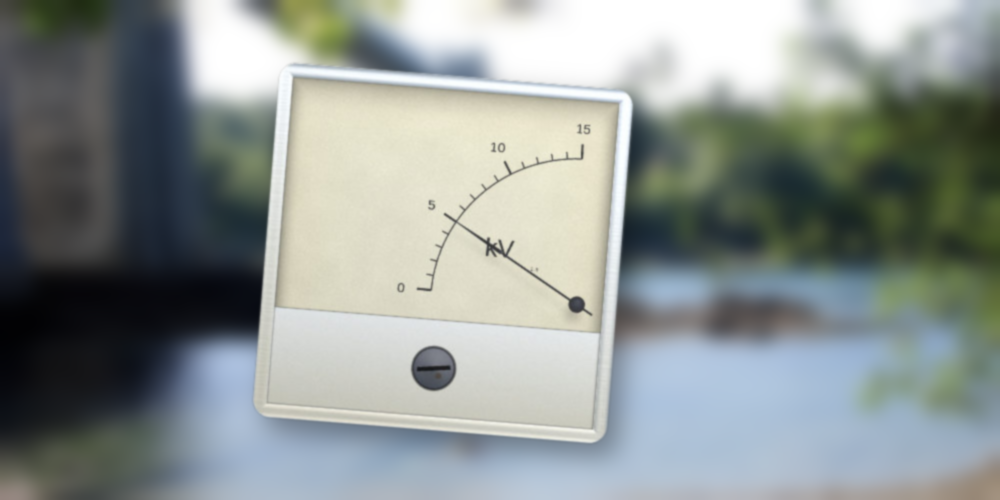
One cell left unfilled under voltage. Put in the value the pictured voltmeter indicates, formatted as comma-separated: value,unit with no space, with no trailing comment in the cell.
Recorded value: 5,kV
